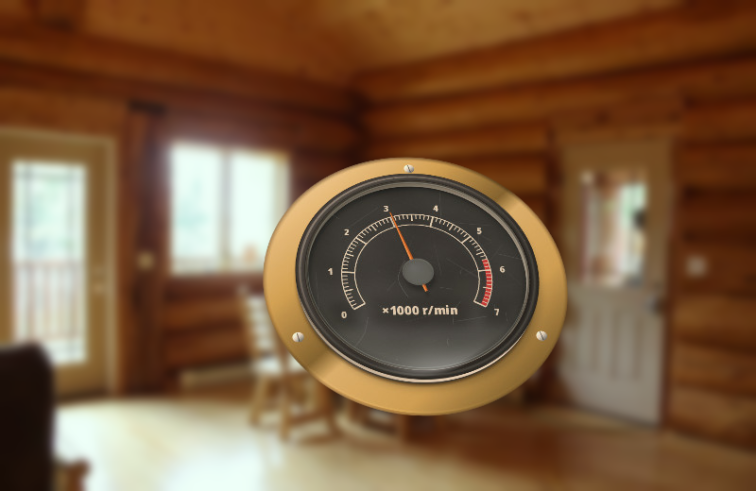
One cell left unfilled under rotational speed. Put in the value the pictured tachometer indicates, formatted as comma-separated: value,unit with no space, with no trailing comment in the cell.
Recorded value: 3000,rpm
